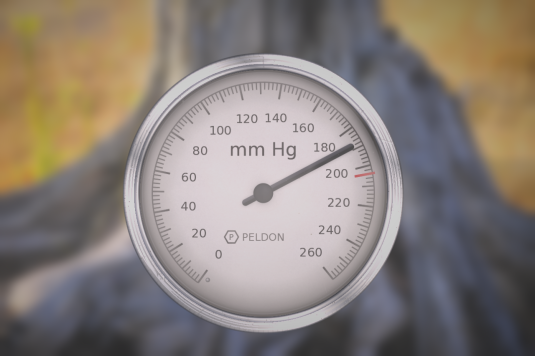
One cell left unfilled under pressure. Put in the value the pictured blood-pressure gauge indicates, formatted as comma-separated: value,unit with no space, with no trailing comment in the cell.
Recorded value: 188,mmHg
